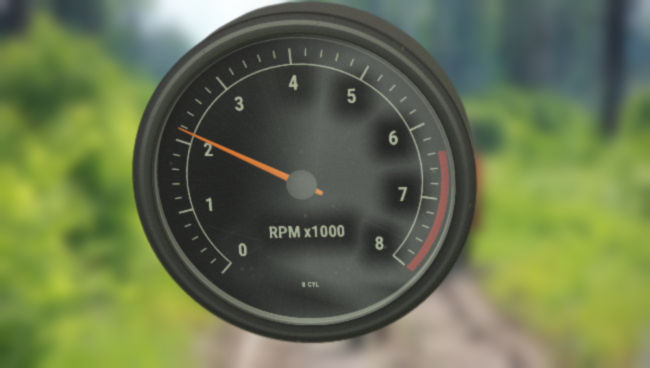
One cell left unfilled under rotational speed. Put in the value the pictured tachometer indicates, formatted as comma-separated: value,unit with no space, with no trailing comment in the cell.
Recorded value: 2200,rpm
